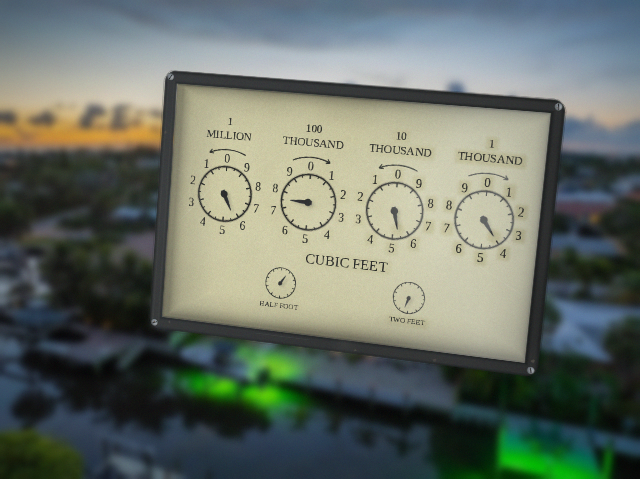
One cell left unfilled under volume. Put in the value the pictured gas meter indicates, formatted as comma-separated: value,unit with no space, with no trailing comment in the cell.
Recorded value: 575400,ft³
